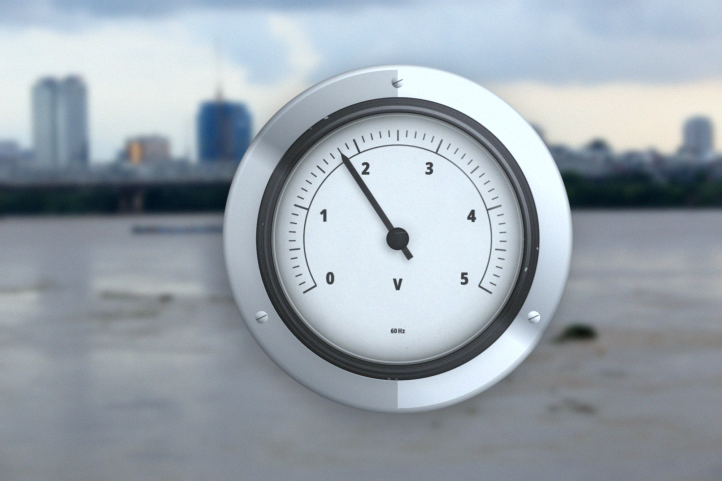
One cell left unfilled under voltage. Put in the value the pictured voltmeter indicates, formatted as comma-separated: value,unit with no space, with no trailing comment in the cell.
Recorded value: 1.8,V
